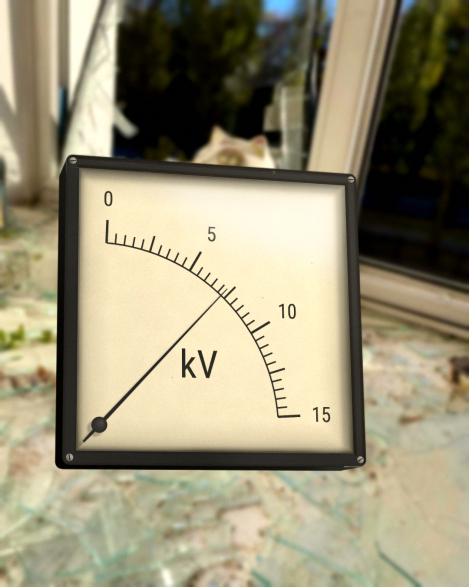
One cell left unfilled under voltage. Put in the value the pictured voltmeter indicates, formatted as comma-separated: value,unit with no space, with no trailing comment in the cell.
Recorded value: 7.25,kV
